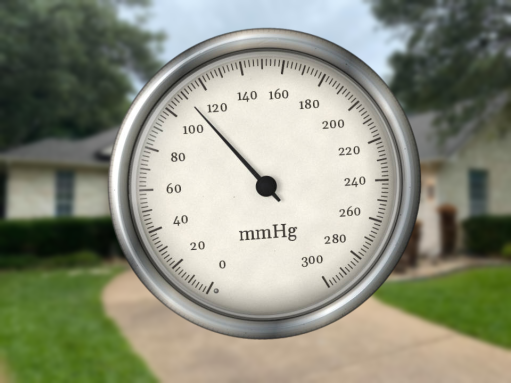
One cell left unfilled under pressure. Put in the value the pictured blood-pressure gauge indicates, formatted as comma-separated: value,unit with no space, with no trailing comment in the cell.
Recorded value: 110,mmHg
